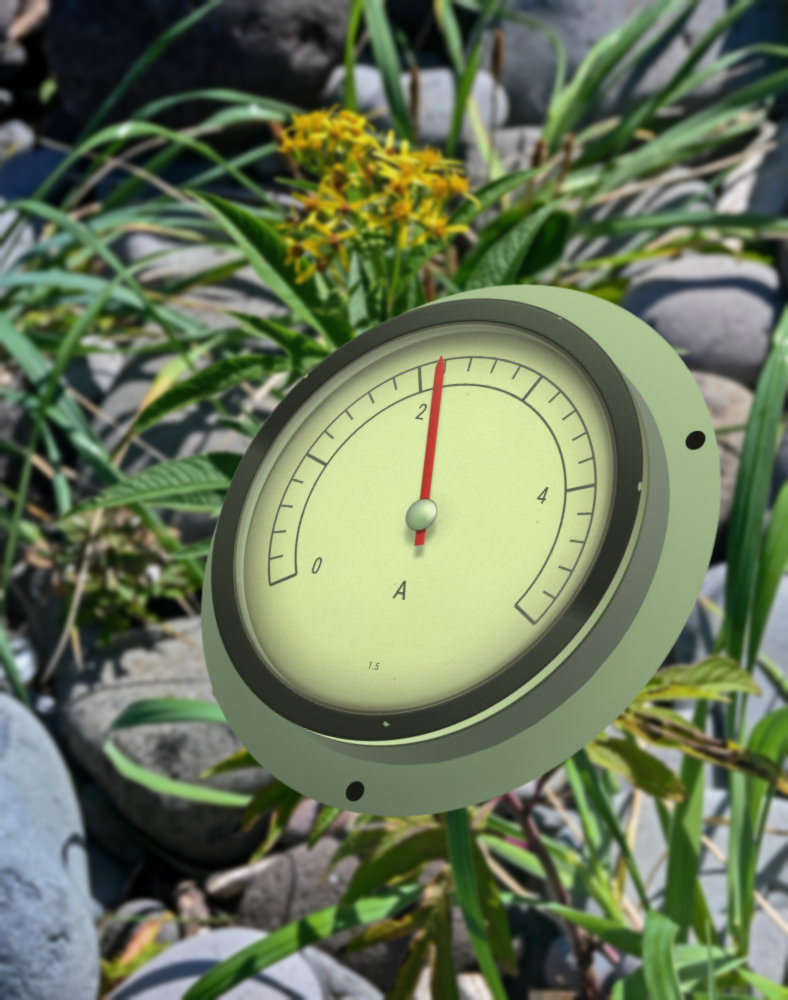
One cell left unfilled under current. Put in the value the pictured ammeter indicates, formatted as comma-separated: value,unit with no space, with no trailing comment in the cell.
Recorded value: 2.2,A
